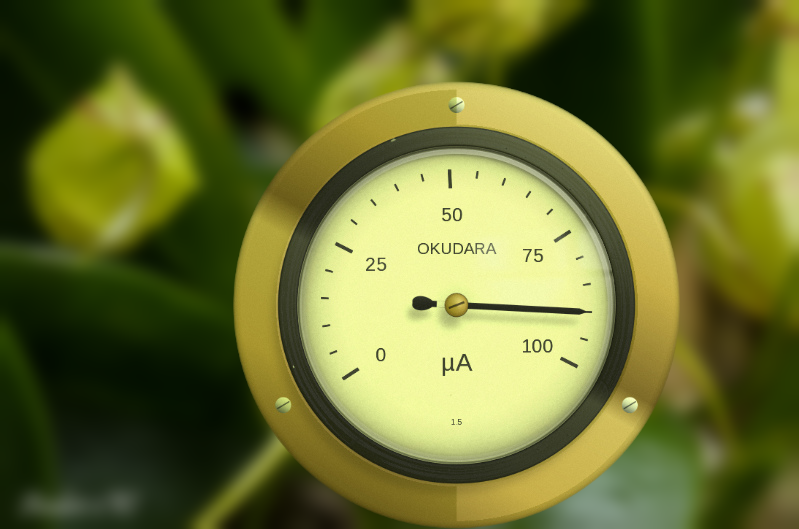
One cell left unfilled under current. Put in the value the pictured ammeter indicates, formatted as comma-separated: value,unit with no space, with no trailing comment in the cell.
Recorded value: 90,µA
